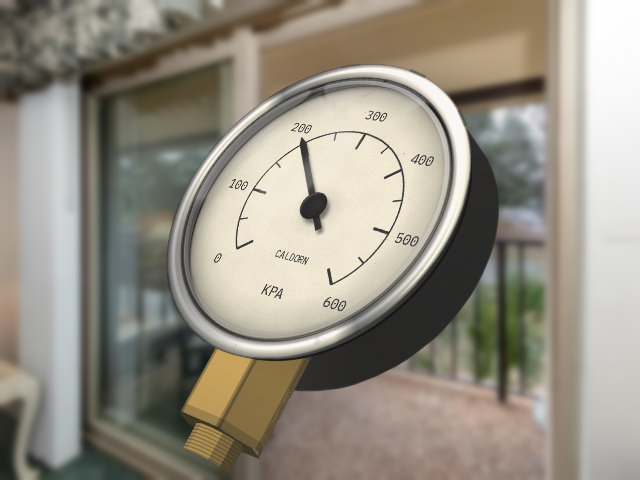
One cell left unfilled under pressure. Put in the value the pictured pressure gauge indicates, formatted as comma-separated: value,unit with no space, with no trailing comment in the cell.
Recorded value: 200,kPa
